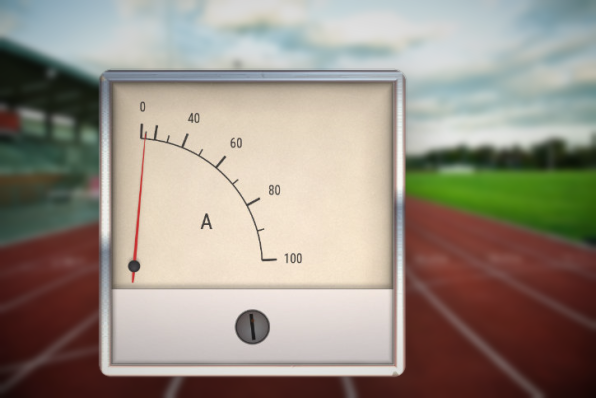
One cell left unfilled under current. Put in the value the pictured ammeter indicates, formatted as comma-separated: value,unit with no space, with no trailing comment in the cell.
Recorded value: 10,A
